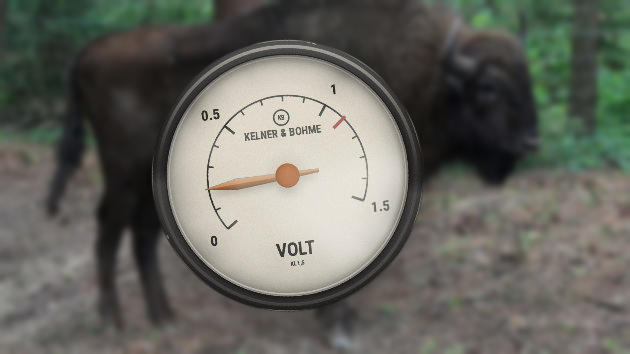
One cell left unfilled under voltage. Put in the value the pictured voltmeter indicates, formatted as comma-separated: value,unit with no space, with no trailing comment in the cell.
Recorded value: 0.2,V
